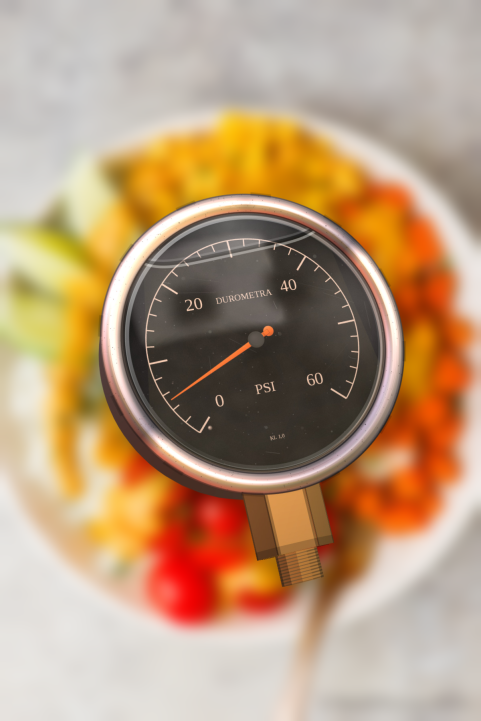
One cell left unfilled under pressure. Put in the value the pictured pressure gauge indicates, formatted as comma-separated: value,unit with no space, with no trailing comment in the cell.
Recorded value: 5,psi
